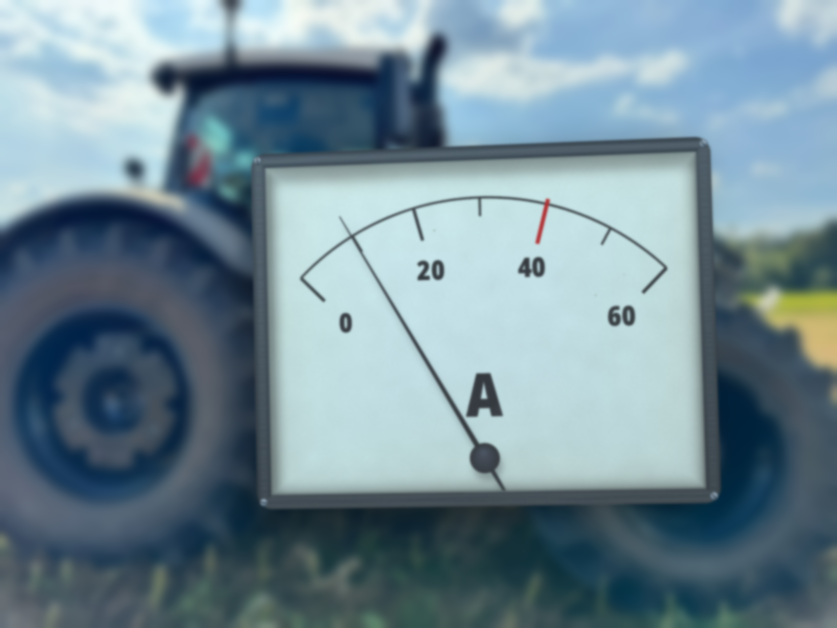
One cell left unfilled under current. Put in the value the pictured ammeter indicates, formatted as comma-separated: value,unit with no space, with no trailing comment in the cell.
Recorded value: 10,A
